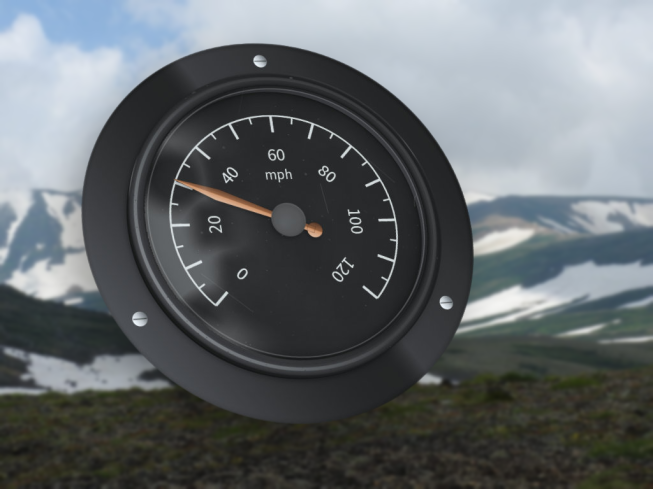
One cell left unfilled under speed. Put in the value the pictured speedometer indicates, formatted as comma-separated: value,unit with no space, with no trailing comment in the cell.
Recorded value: 30,mph
